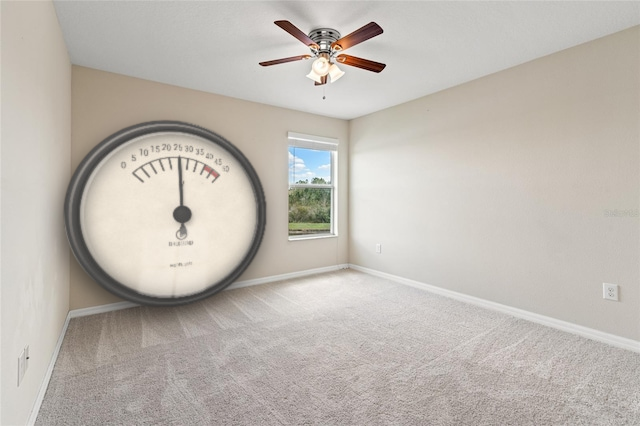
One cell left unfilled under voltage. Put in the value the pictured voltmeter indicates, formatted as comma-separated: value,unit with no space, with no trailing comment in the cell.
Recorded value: 25,V
